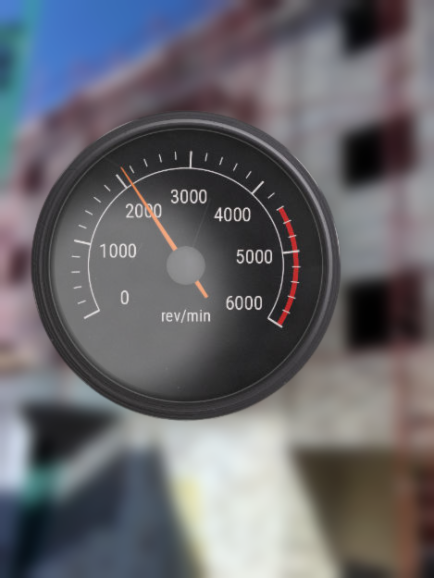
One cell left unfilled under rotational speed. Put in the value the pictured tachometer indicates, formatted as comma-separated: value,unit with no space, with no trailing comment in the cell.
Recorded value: 2100,rpm
